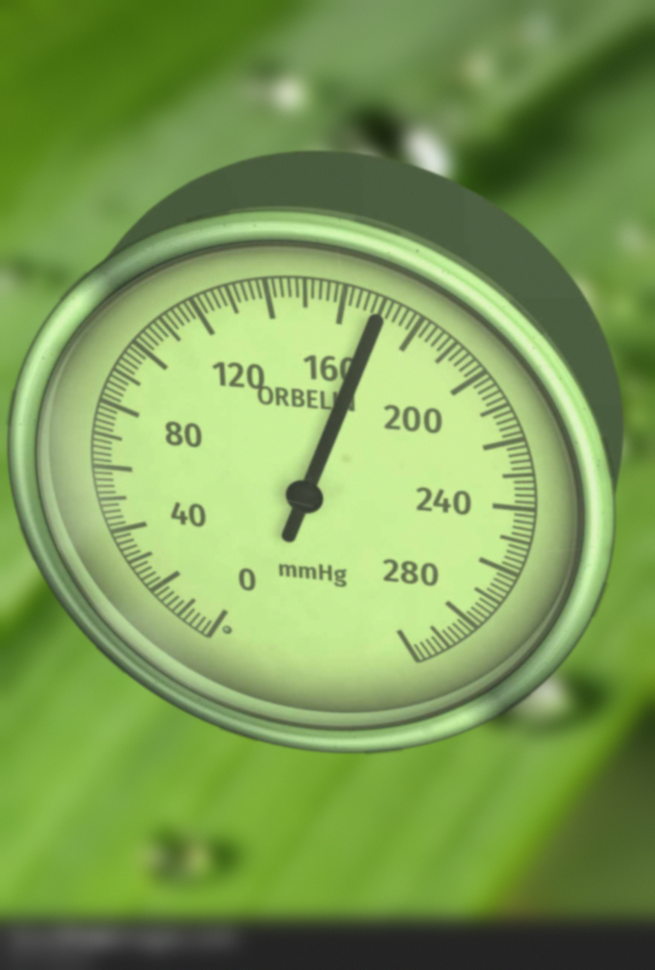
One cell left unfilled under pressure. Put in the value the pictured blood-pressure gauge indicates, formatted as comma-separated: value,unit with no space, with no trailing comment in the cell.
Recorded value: 170,mmHg
